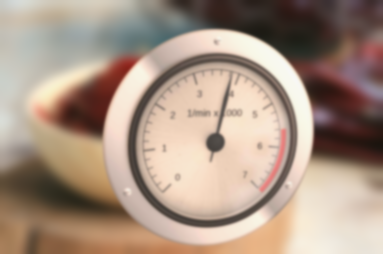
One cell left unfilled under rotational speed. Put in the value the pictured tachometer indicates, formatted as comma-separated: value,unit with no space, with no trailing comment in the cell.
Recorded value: 3800,rpm
